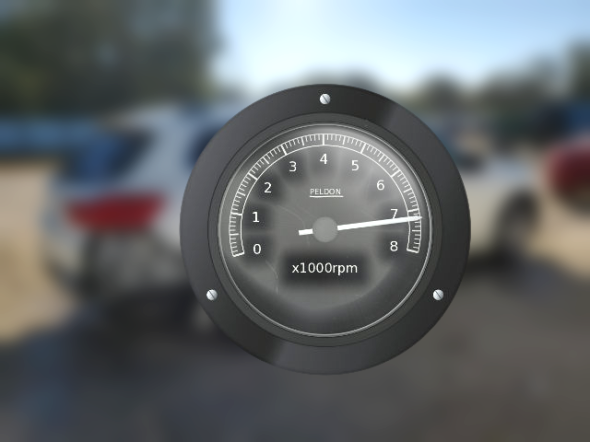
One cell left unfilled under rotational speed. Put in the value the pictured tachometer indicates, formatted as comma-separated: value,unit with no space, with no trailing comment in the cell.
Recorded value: 7200,rpm
